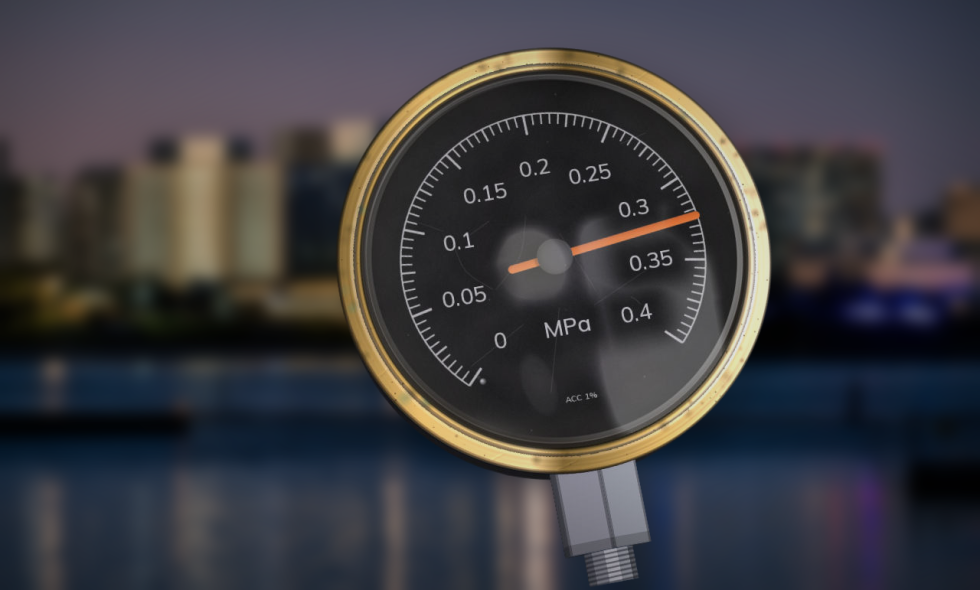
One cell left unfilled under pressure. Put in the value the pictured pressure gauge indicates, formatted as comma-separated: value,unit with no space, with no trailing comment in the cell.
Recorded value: 0.325,MPa
